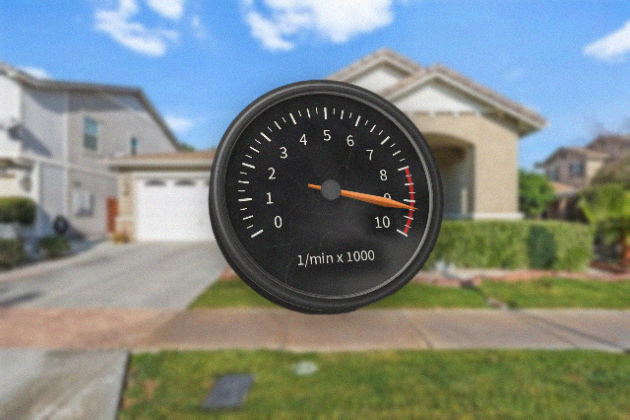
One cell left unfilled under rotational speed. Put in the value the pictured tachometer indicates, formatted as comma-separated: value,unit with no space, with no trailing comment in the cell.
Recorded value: 9250,rpm
